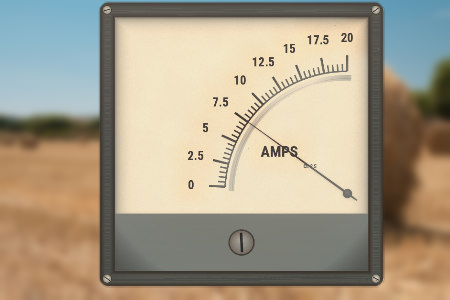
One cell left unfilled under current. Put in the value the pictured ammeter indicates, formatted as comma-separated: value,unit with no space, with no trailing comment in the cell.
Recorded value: 7.5,A
